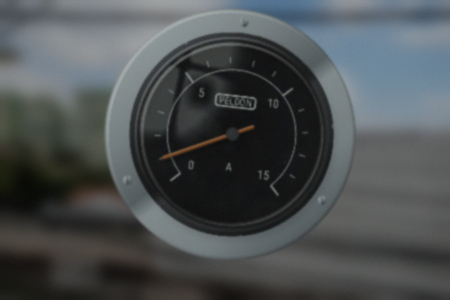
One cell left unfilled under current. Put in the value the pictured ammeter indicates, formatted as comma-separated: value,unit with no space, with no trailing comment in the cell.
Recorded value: 1,A
